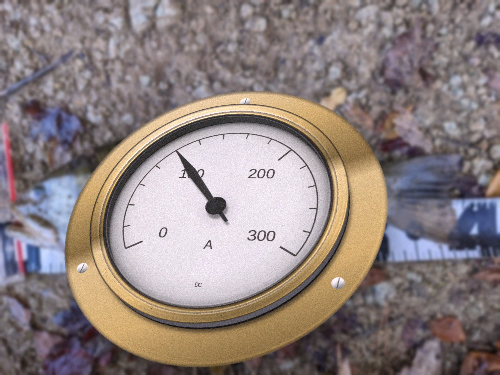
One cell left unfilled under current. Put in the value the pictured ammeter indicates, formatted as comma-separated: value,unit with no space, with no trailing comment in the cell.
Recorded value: 100,A
